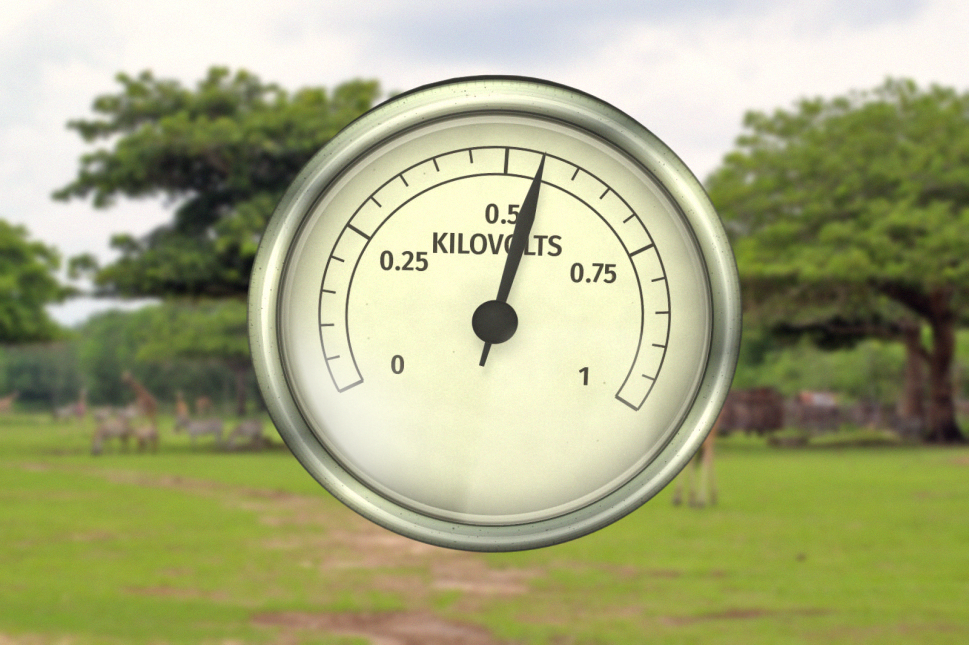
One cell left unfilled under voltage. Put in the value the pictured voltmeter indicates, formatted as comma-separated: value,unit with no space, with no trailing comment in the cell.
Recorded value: 0.55,kV
